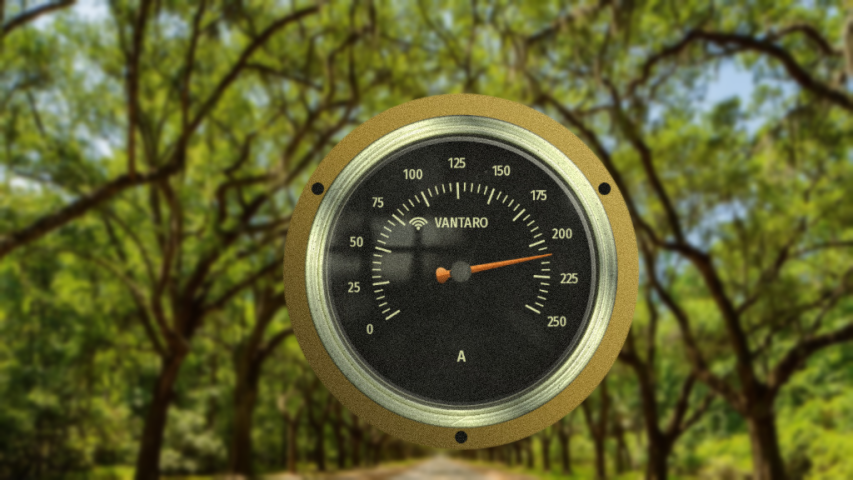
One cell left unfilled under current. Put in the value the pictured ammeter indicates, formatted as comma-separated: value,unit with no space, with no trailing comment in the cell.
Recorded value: 210,A
